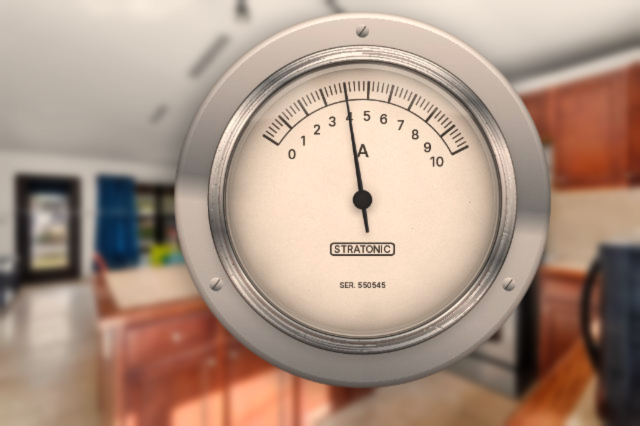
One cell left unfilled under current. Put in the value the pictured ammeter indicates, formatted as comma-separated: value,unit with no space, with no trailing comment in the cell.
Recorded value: 4,A
